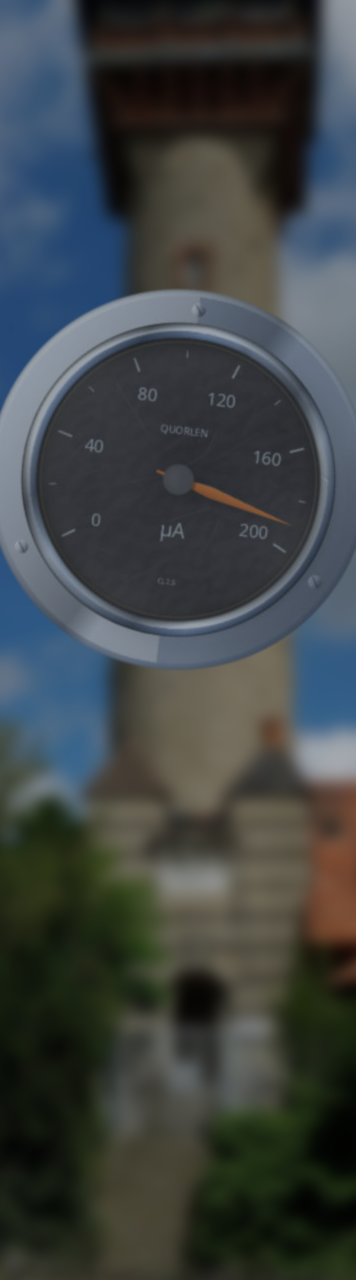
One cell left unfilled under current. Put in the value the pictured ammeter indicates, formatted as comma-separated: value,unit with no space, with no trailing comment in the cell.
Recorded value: 190,µA
